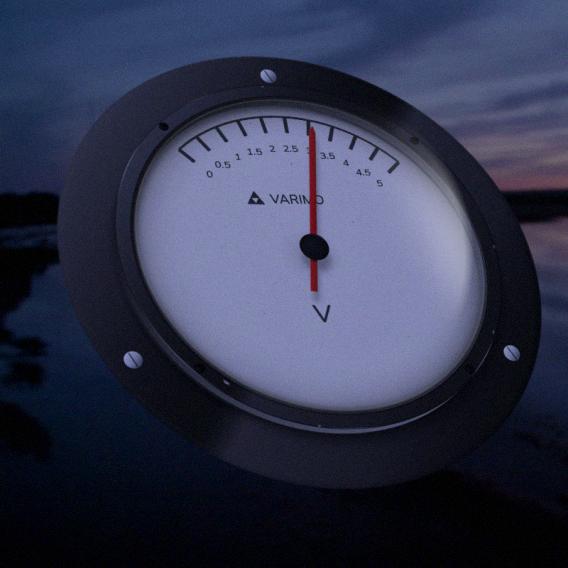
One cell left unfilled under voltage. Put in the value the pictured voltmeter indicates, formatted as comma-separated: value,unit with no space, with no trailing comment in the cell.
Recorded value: 3,V
